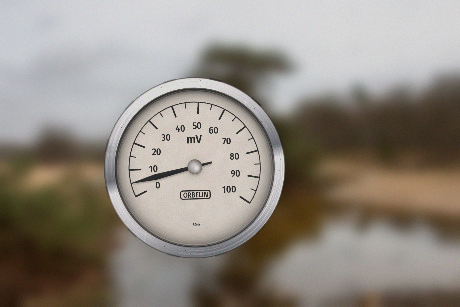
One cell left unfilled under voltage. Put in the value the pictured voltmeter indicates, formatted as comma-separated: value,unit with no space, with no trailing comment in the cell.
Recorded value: 5,mV
